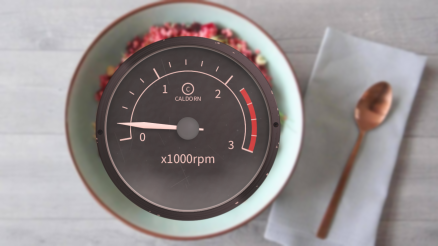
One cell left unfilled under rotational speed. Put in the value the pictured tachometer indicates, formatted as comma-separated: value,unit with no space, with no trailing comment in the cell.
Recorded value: 200,rpm
